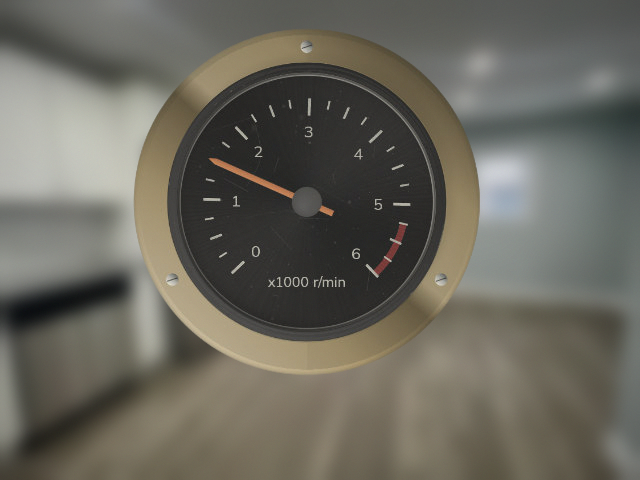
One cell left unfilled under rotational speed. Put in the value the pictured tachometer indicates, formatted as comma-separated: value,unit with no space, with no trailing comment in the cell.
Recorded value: 1500,rpm
